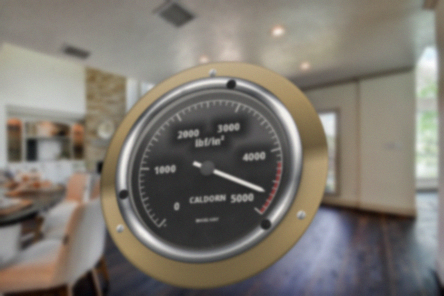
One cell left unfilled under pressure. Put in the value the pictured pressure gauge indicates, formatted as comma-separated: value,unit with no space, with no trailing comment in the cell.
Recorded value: 4700,psi
